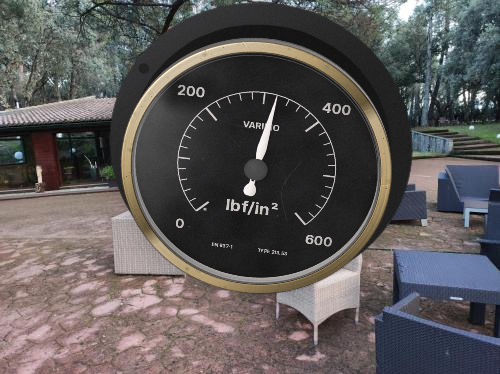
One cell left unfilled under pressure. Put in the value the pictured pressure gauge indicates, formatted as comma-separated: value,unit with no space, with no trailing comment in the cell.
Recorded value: 320,psi
